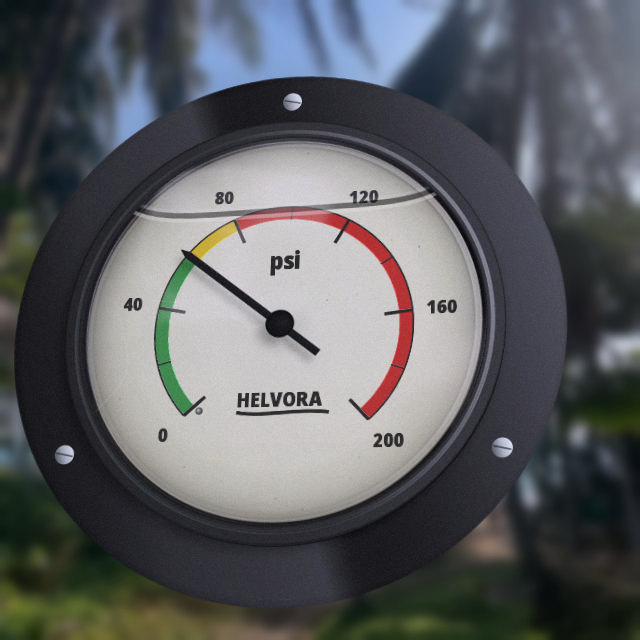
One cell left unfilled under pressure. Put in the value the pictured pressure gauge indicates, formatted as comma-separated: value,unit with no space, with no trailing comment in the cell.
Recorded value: 60,psi
